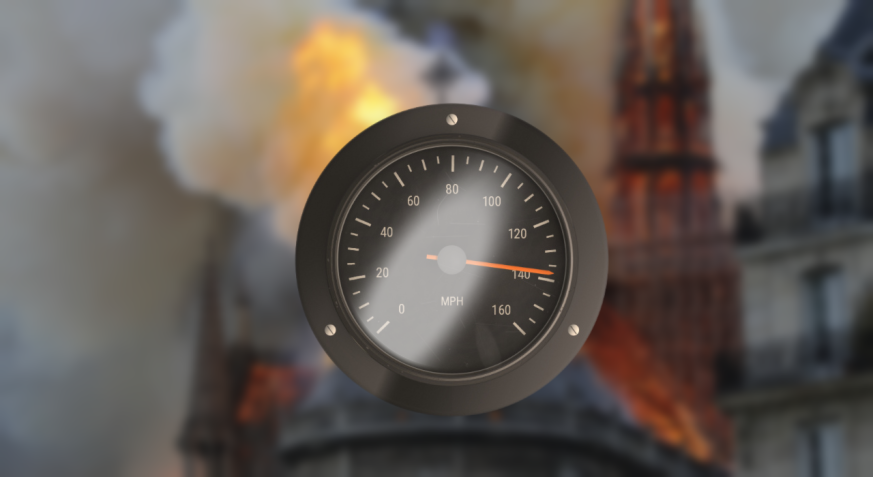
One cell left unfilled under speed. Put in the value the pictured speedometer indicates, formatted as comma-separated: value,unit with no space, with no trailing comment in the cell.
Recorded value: 137.5,mph
